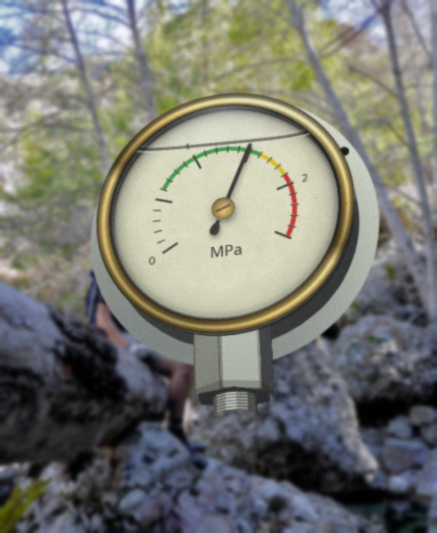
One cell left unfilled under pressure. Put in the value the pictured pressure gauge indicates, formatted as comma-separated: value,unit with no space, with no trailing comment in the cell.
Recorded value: 1.5,MPa
